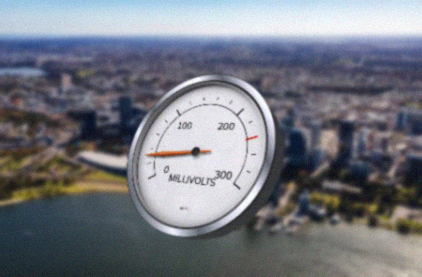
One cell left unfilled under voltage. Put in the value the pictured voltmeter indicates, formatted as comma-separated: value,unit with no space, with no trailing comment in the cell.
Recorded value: 30,mV
